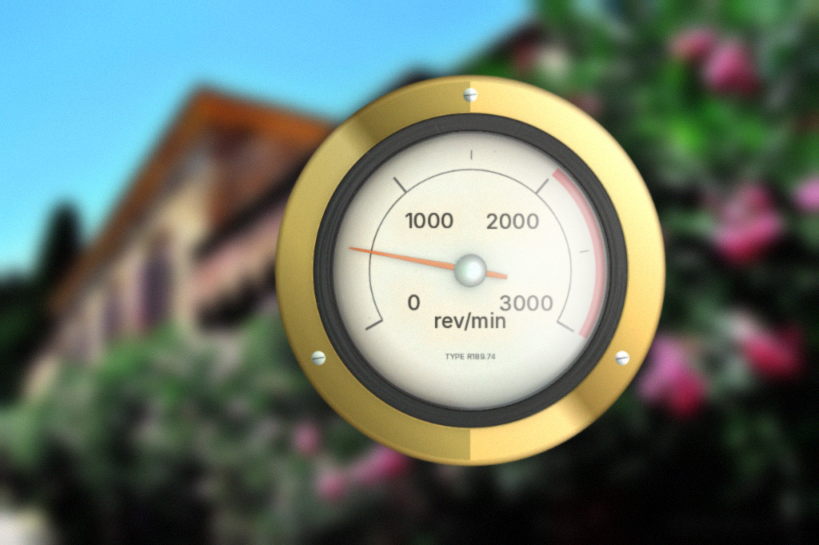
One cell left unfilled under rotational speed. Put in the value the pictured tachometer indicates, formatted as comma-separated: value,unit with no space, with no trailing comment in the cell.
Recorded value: 500,rpm
